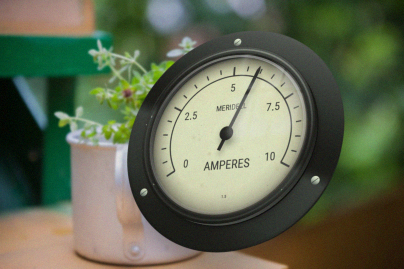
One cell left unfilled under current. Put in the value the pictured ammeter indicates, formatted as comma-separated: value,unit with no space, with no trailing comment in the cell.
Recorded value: 6,A
